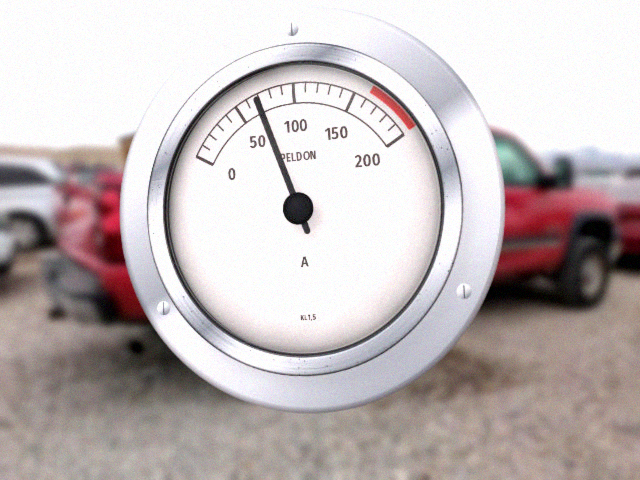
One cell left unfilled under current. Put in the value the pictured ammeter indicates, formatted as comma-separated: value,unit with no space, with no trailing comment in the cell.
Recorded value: 70,A
